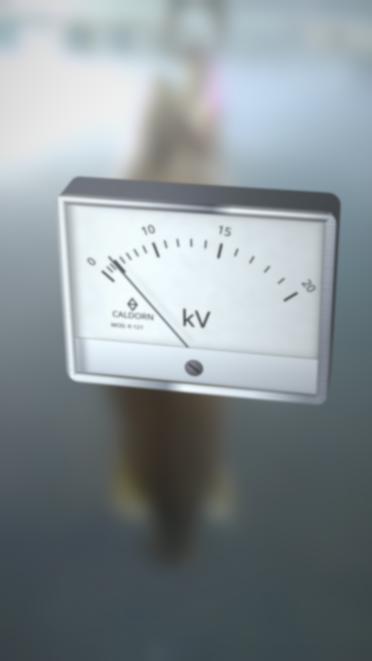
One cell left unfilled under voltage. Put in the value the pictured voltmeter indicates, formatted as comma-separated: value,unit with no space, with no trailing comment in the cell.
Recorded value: 5,kV
